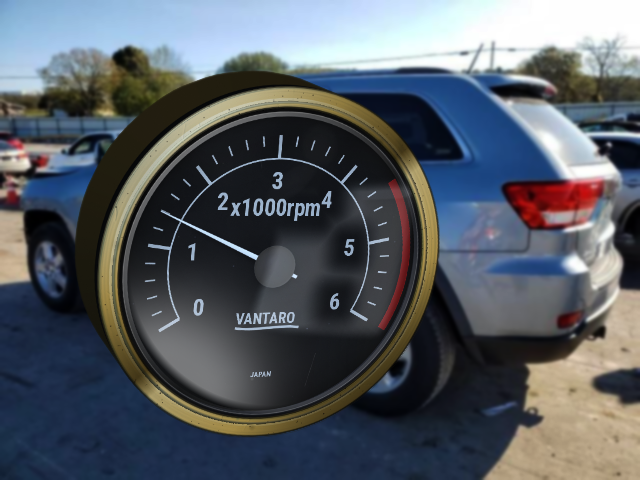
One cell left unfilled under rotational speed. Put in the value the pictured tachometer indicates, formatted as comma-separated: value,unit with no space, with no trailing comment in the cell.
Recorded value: 1400,rpm
